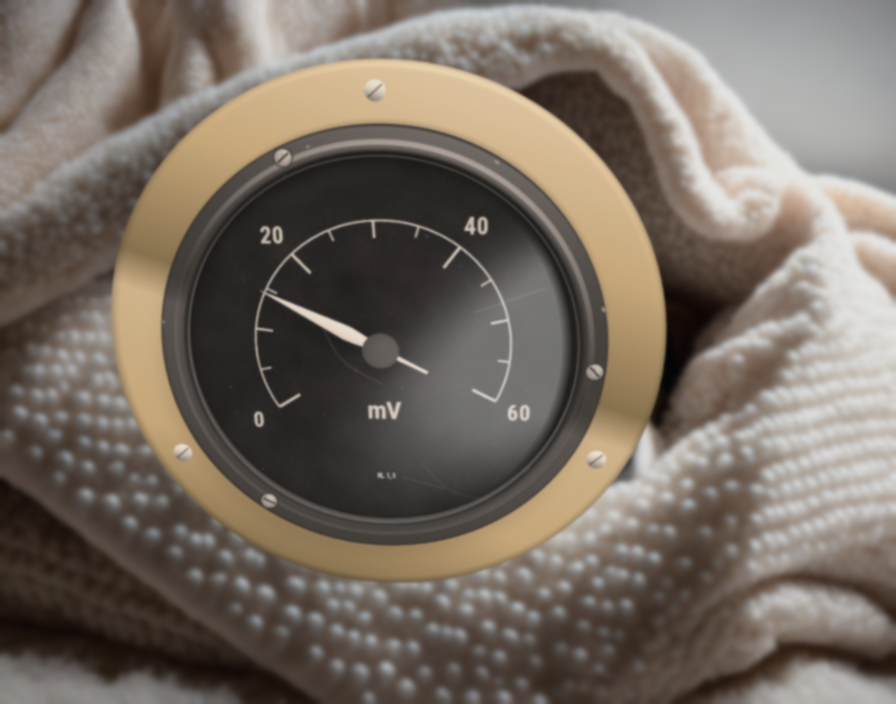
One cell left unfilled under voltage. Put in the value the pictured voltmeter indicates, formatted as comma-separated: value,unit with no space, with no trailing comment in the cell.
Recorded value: 15,mV
